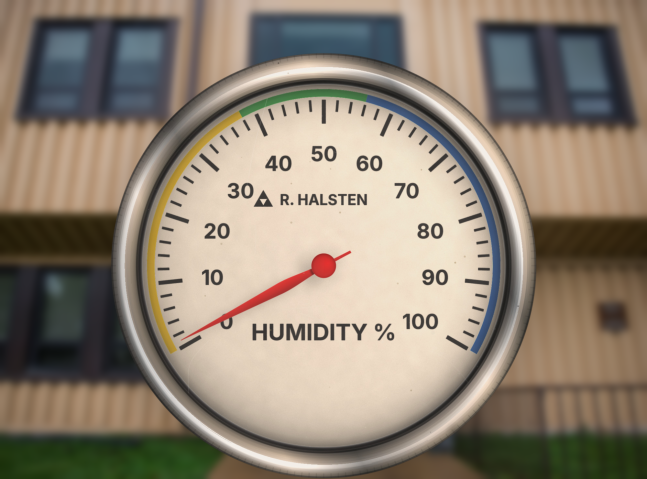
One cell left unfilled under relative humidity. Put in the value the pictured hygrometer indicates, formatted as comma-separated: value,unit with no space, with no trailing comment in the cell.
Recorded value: 1,%
